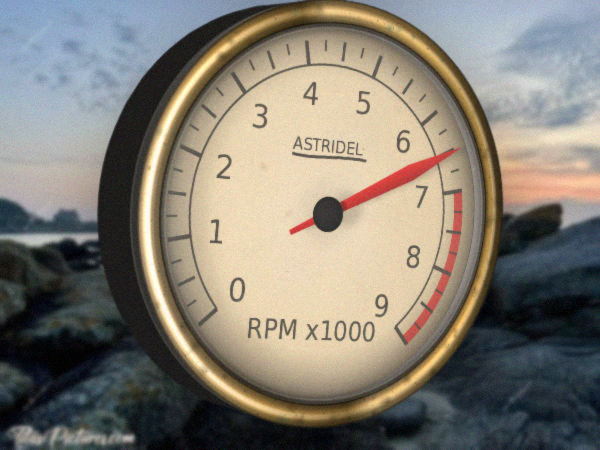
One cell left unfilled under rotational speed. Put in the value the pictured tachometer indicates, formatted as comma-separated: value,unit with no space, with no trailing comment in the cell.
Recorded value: 6500,rpm
